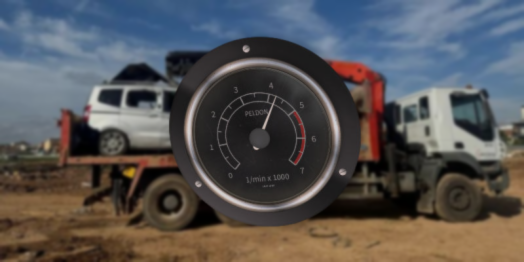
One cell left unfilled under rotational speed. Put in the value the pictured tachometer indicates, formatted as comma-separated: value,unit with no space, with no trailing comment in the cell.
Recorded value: 4250,rpm
